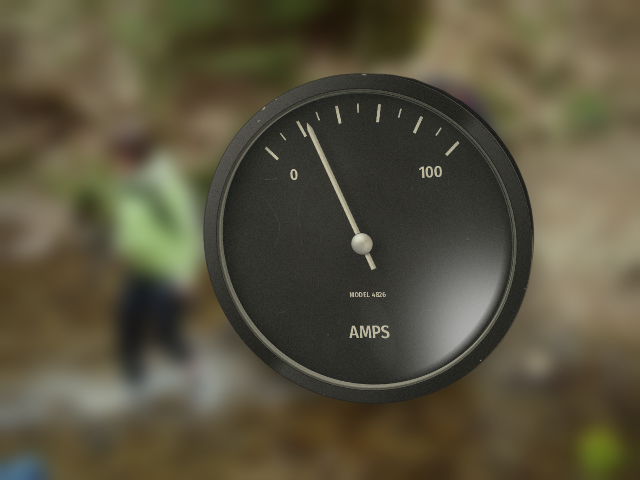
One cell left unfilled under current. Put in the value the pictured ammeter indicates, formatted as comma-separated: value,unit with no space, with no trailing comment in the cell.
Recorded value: 25,A
